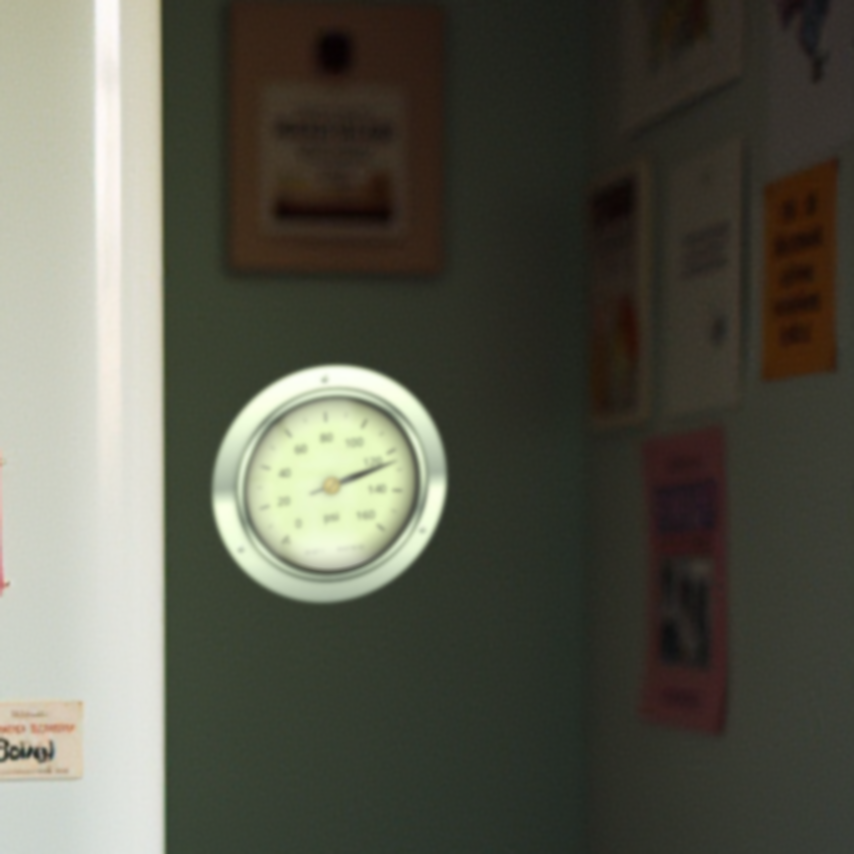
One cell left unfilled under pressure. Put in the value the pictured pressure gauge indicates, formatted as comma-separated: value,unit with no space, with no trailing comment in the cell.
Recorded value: 125,psi
